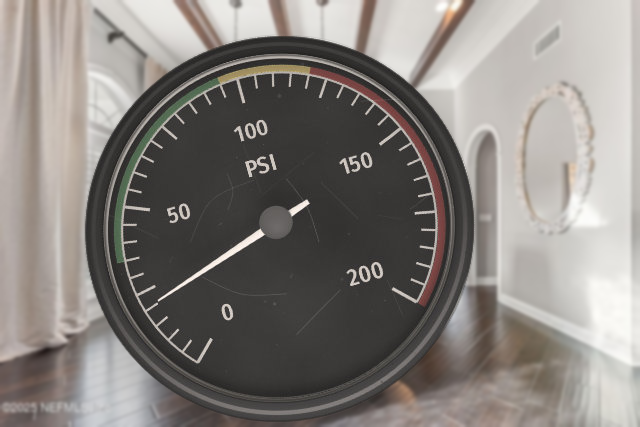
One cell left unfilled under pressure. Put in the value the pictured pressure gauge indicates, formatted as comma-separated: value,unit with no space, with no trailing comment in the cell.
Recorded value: 20,psi
